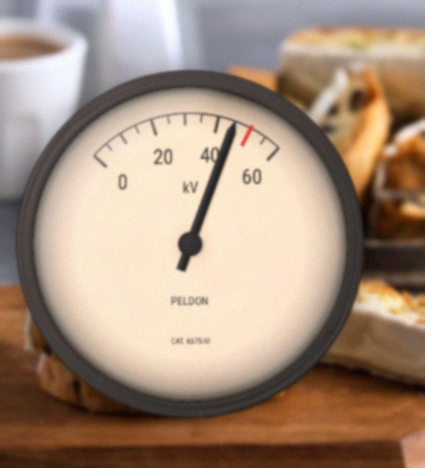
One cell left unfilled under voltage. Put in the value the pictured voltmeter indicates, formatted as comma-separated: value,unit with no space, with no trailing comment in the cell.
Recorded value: 45,kV
